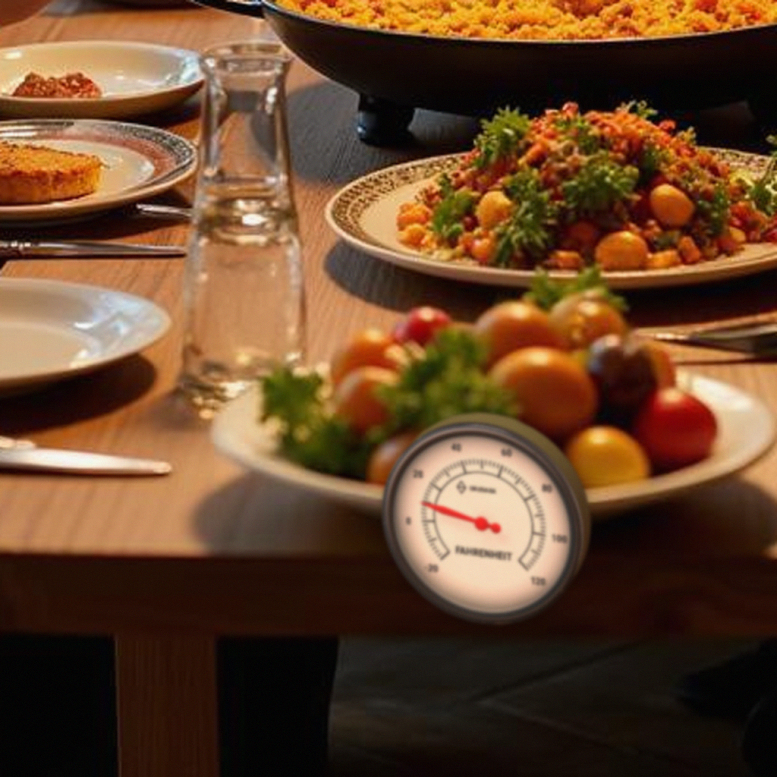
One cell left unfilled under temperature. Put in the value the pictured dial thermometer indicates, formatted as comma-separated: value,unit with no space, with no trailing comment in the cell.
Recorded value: 10,°F
